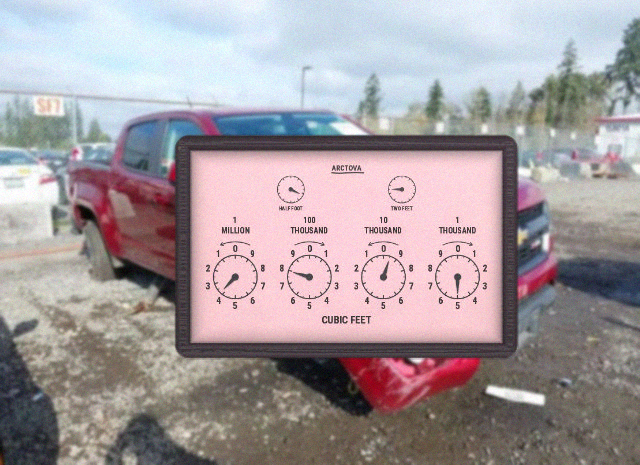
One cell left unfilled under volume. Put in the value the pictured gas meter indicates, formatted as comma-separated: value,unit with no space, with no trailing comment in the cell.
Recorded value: 379500,ft³
